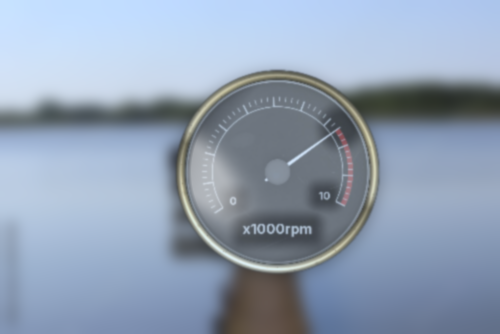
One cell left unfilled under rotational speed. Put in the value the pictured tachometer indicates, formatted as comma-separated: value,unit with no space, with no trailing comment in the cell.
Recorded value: 7400,rpm
